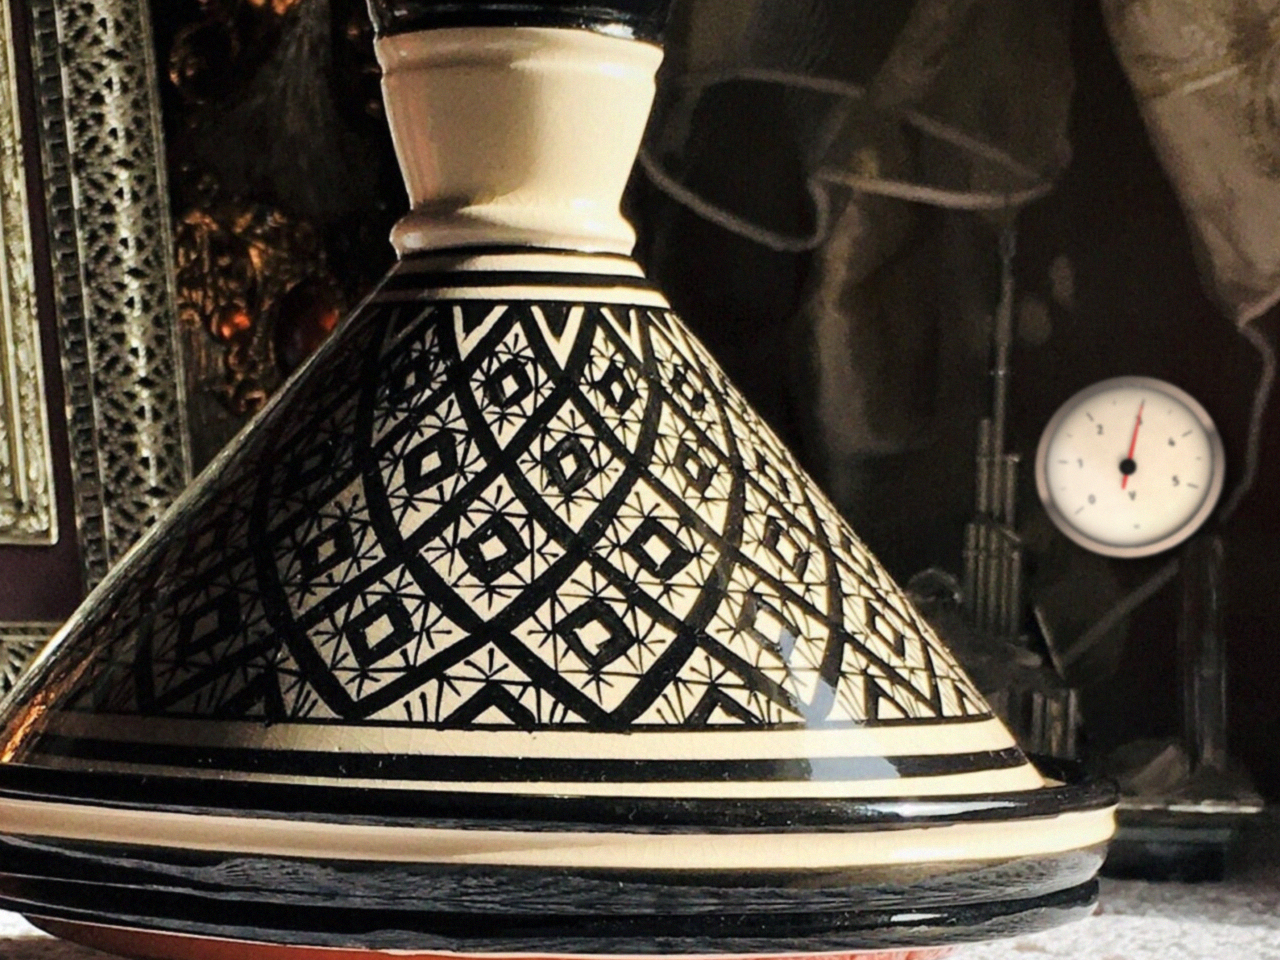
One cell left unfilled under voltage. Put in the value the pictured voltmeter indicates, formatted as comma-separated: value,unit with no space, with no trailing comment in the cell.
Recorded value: 3,V
